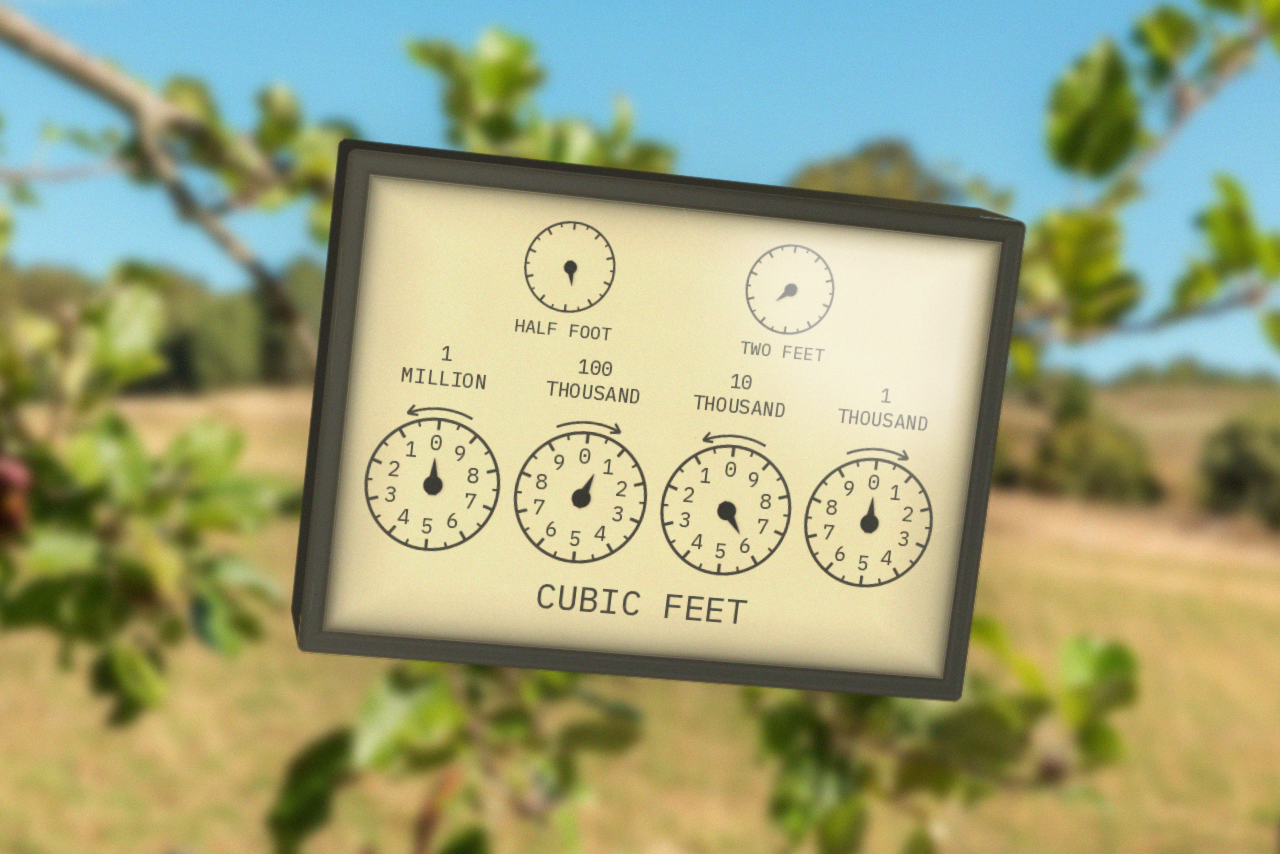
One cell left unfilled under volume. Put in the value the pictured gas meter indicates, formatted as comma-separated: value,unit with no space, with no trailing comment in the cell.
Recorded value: 6000,ft³
